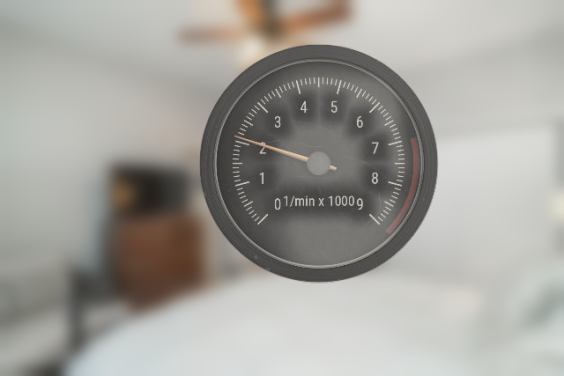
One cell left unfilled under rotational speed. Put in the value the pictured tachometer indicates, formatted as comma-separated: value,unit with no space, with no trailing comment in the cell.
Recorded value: 2100,rpm
